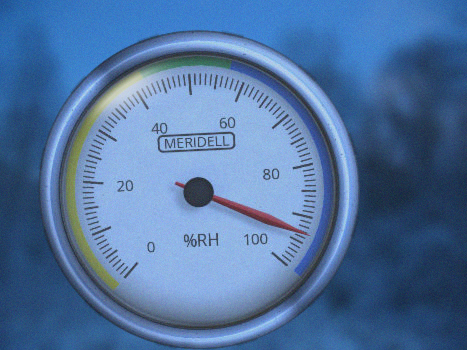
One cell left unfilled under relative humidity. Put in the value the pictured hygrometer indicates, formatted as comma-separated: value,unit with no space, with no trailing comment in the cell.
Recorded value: 93,%
